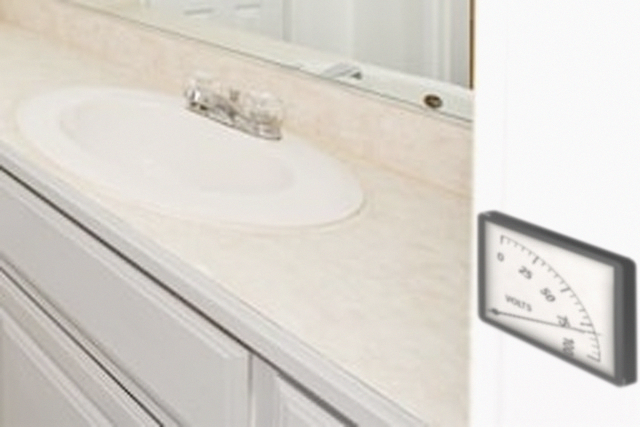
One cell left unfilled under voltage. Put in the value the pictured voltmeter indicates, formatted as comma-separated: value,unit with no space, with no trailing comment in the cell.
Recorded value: 80,V
